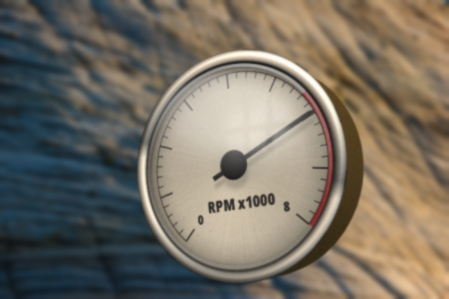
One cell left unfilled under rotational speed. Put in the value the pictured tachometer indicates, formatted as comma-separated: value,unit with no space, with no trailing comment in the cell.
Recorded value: 6000,rpm
